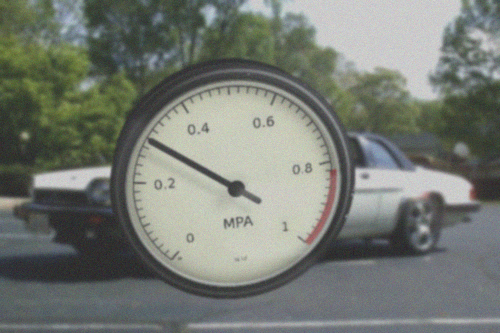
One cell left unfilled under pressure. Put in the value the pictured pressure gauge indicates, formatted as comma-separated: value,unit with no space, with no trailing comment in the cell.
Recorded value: 0.3,MPa
